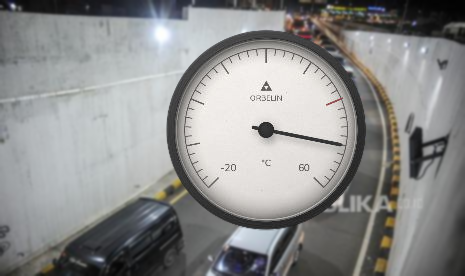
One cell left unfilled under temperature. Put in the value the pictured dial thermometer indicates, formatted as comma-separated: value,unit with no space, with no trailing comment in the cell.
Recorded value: 50,°C
